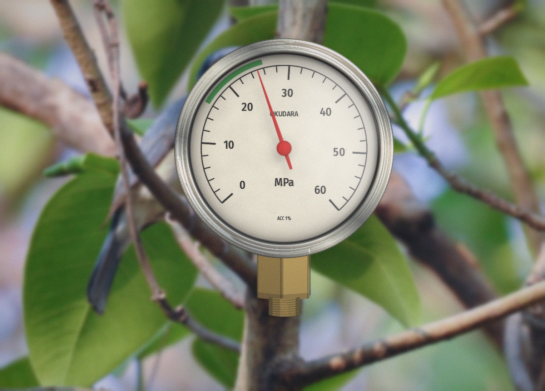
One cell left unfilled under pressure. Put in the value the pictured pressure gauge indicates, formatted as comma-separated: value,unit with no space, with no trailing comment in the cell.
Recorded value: 25,MPa
